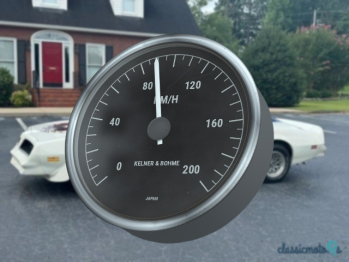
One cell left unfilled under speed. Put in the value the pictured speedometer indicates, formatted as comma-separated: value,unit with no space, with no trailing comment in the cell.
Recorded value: 90,km/h
